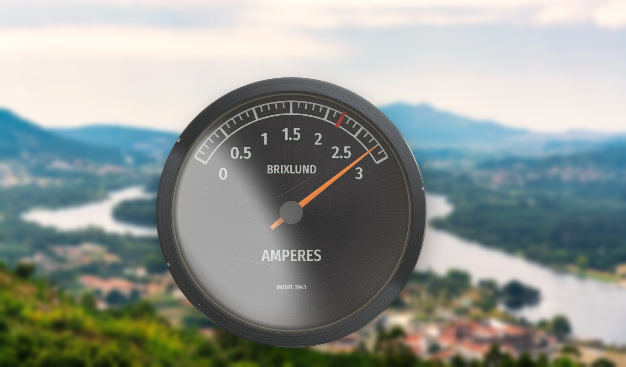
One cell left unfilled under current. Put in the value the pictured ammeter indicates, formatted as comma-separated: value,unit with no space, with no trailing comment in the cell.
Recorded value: 2.8,A
